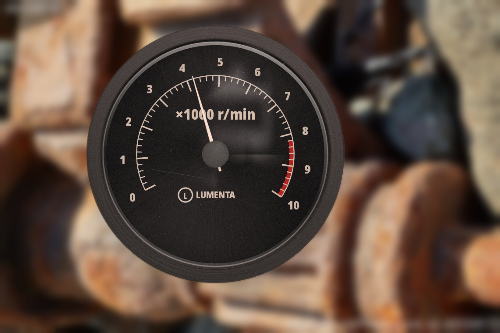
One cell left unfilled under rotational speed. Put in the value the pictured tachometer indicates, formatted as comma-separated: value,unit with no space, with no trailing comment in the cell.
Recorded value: 4200,rpm
